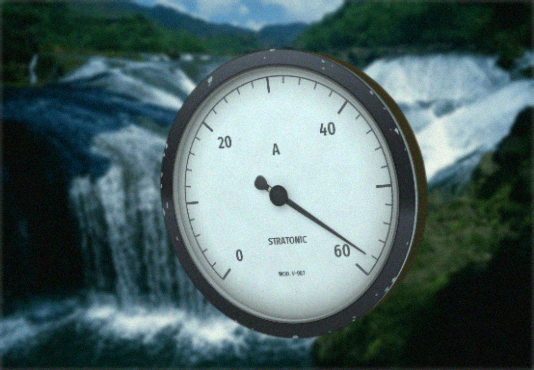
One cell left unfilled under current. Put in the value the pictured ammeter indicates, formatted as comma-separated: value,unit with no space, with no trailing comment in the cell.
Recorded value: 58,A
